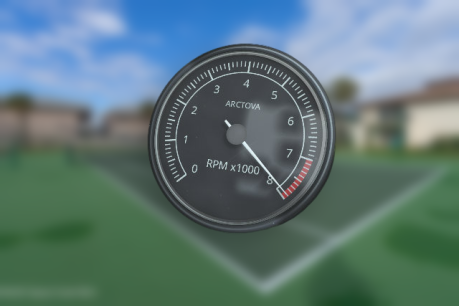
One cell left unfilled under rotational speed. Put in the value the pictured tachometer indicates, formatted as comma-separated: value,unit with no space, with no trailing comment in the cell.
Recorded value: 7900,rpm
